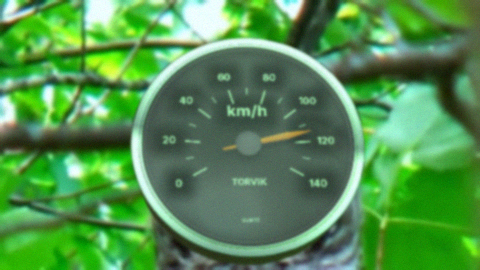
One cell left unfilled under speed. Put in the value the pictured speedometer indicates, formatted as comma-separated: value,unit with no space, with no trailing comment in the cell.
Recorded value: 115,km/h
